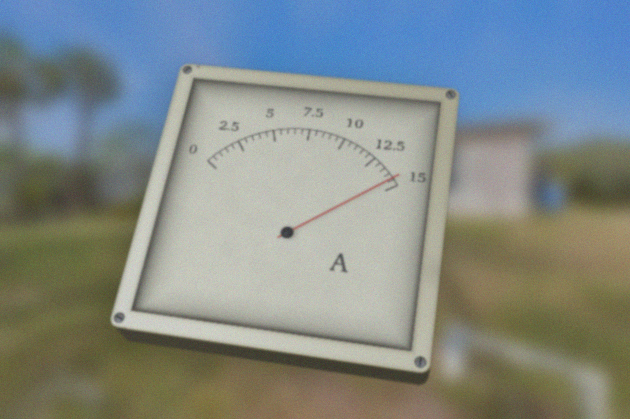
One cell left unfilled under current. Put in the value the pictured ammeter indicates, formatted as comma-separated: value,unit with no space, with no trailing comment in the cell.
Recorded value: 14.5,A
